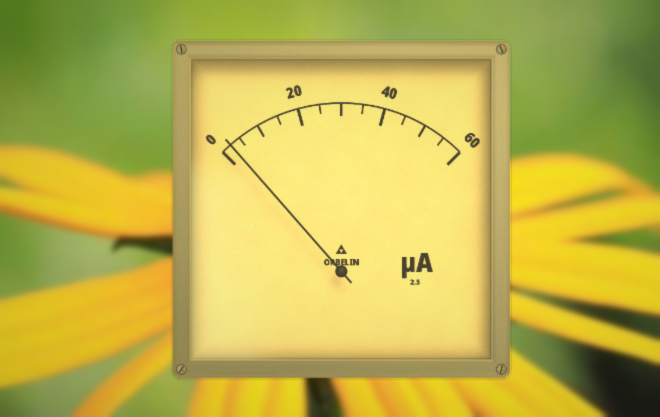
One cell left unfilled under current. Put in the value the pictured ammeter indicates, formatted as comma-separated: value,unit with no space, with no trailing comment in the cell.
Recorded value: 2.5,µA
